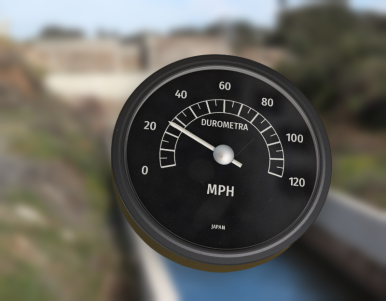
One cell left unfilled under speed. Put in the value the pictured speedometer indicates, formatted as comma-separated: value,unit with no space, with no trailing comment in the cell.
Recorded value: 25,mph
